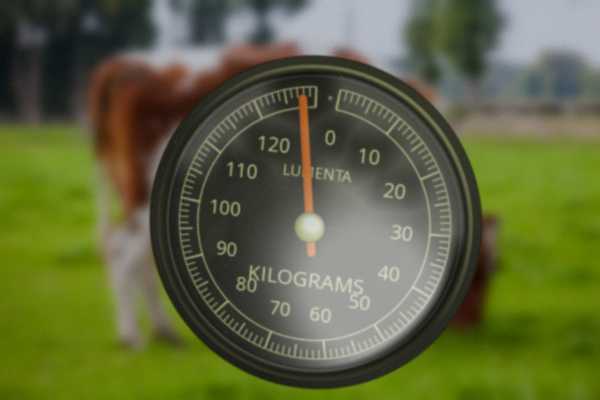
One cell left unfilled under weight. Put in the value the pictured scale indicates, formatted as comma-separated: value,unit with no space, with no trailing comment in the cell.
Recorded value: 128,kg
